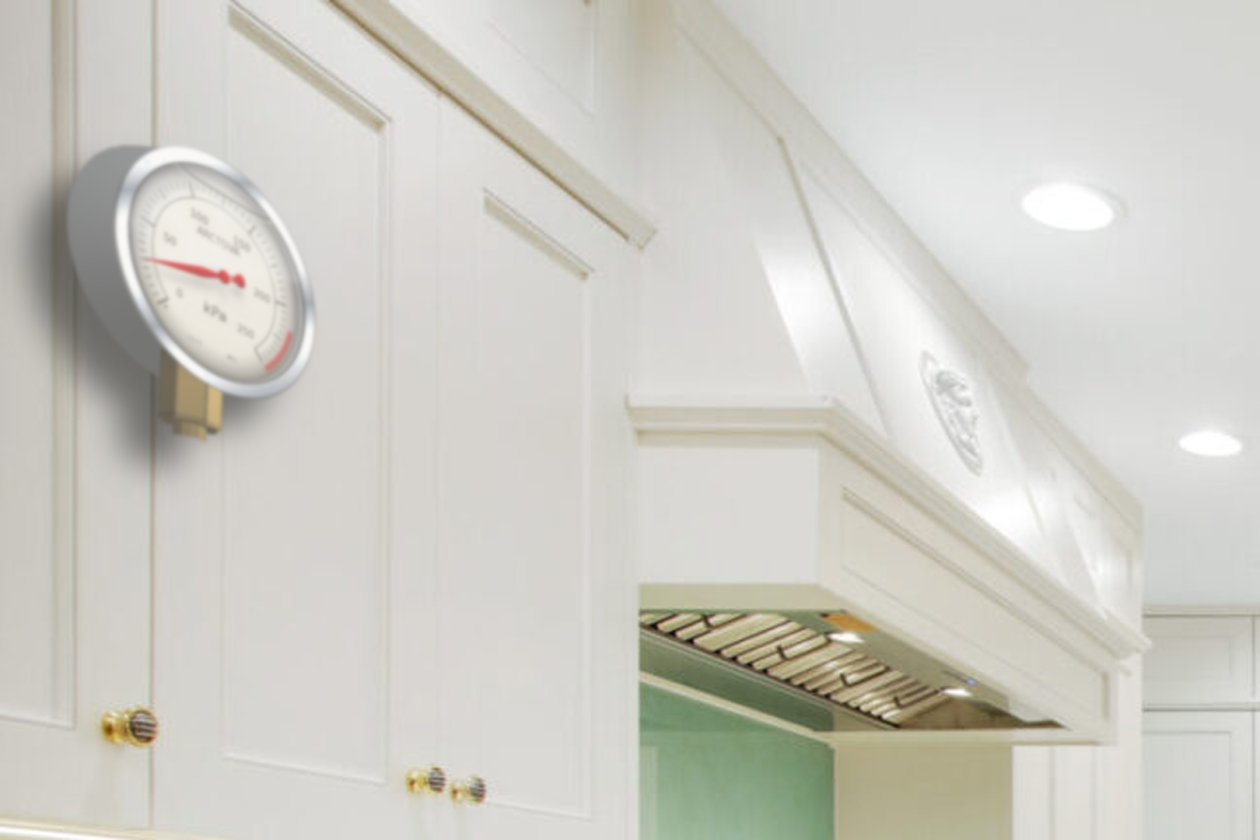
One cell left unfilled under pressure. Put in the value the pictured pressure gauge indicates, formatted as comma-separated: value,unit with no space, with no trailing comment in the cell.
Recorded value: 25,kPa
